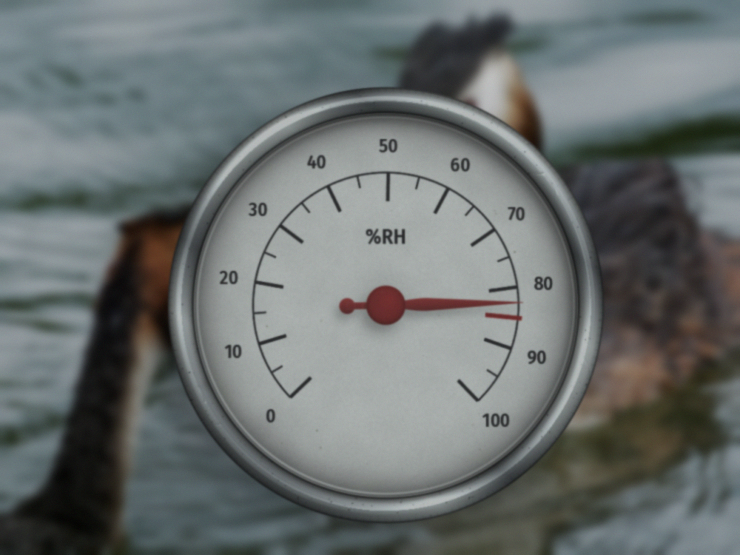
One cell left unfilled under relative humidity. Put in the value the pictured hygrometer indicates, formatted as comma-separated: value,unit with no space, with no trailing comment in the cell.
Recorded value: 82.5,%
